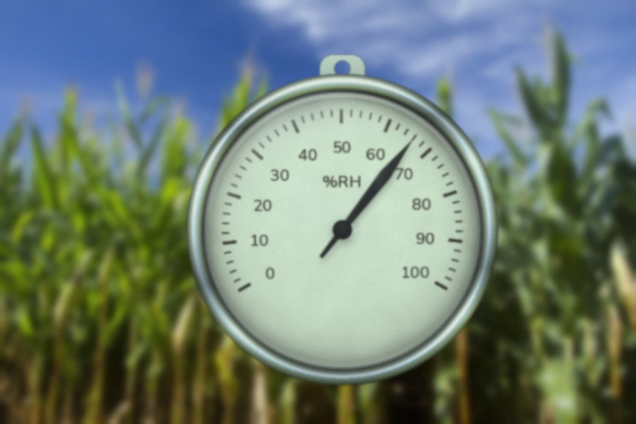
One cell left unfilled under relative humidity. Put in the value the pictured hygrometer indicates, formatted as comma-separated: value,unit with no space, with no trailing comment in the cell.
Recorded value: 66,%
